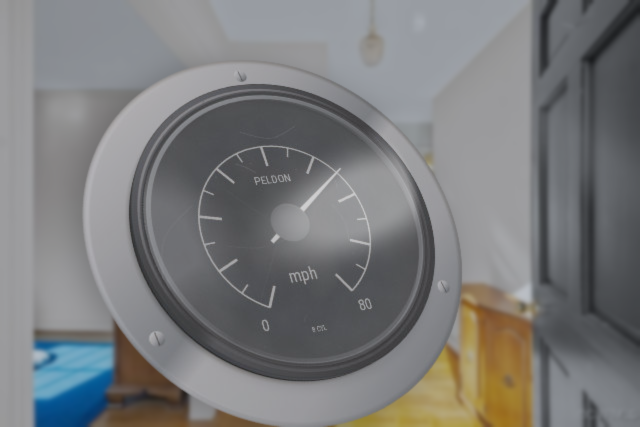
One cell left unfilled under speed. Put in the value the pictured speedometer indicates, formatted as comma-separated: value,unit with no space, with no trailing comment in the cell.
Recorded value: 55,mph
